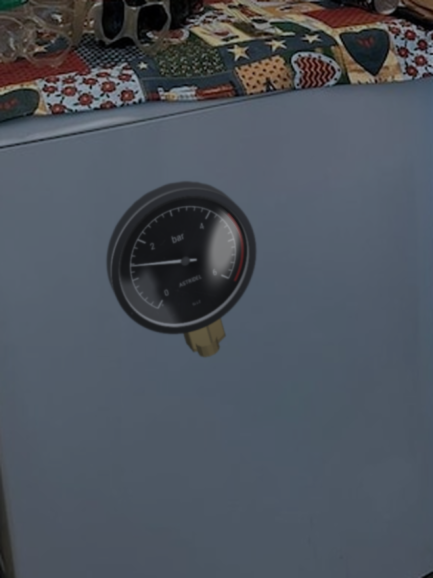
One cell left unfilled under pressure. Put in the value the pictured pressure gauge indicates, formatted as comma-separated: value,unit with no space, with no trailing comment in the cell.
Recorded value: 1.4,bar
